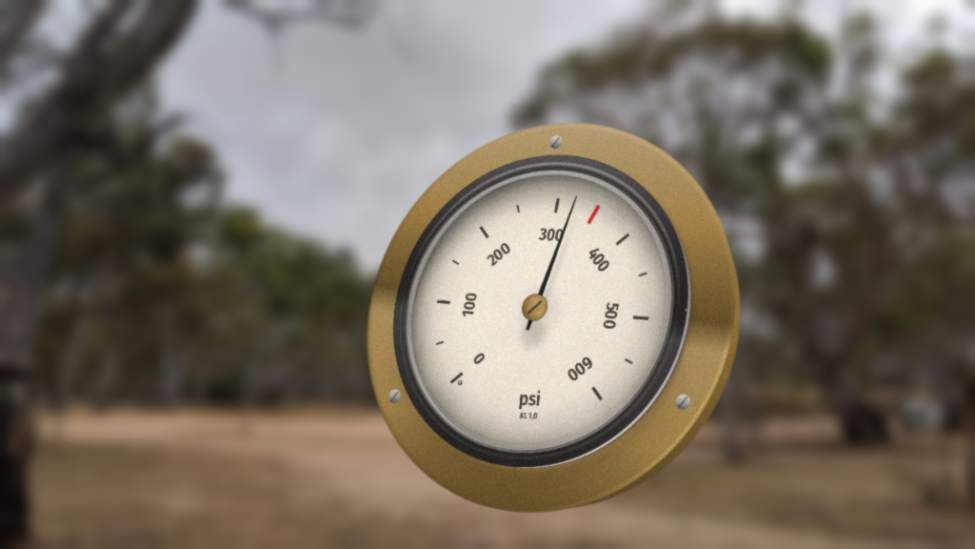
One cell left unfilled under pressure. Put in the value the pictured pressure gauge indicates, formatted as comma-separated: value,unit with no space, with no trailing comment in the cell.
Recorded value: 325,psi
